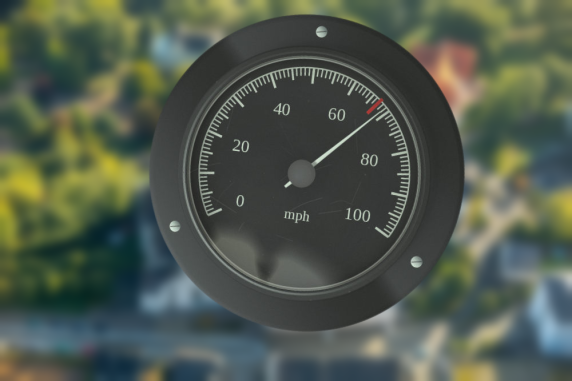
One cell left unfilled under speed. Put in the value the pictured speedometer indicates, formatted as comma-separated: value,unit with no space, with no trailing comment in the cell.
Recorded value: 69,mph
